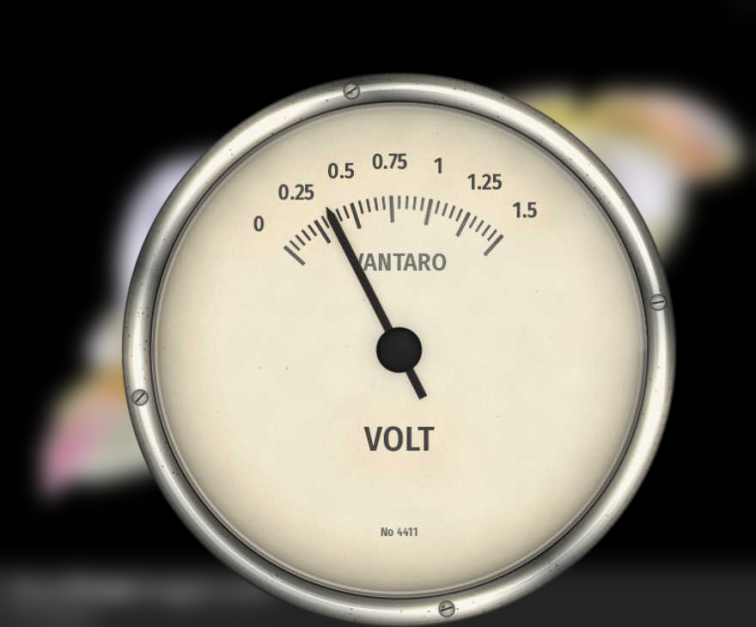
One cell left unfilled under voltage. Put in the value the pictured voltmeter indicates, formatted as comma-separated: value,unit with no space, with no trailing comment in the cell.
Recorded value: 0.35,V
